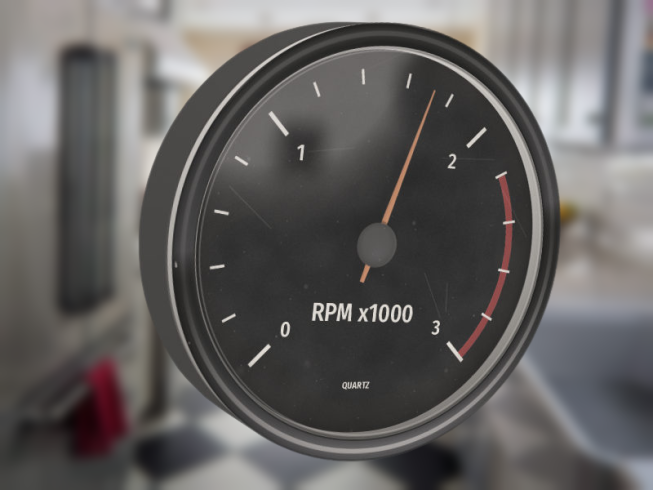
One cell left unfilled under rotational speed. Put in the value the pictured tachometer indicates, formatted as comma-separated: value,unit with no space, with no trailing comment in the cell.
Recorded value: 1700,rpm
